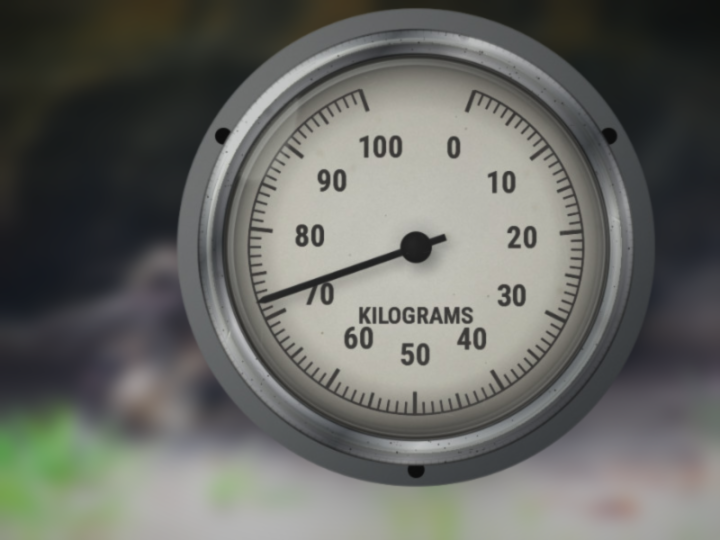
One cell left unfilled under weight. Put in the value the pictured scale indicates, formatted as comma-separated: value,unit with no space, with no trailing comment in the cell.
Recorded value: 72,kg
